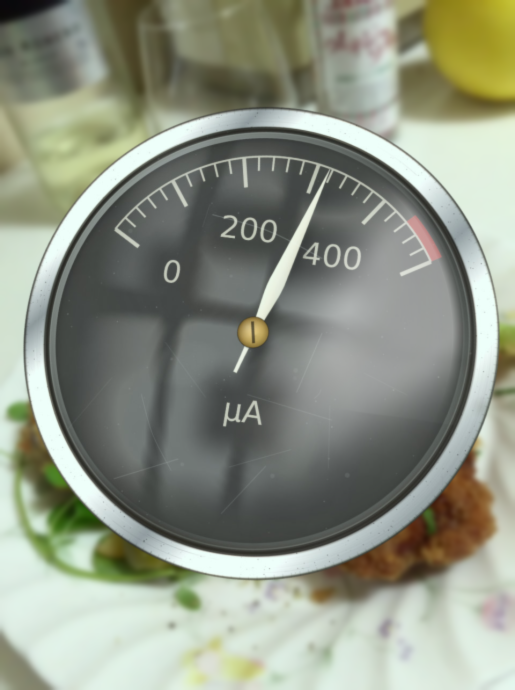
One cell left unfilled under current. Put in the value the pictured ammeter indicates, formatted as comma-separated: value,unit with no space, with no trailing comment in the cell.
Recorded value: 320,µA
